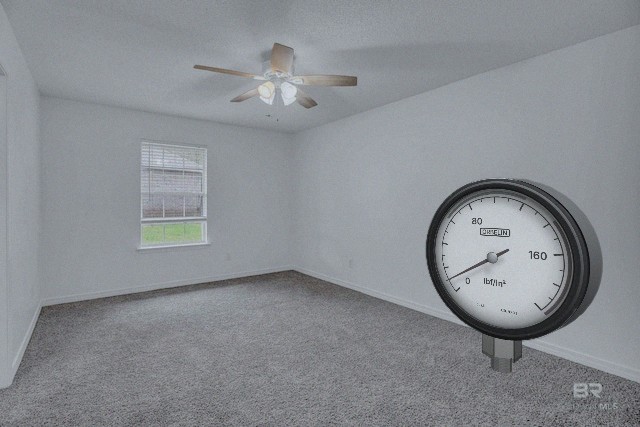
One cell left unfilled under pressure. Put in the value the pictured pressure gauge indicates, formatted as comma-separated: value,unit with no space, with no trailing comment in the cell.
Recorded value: 10,psi
